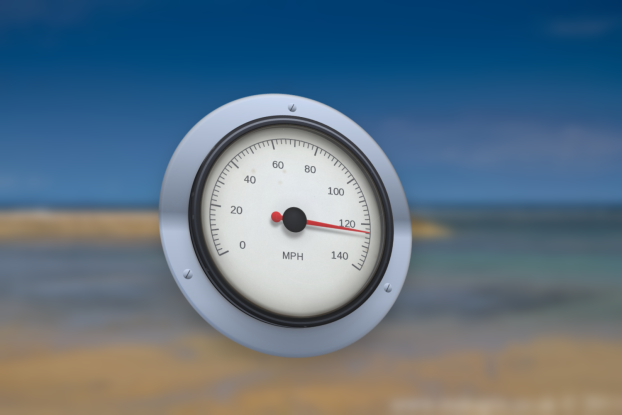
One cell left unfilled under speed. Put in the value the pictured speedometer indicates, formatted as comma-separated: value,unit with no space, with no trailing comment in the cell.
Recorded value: 124,mph
